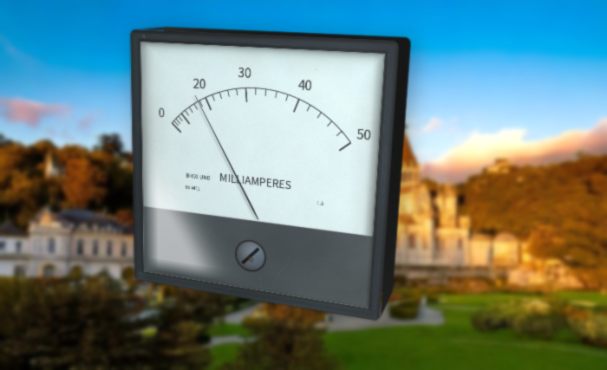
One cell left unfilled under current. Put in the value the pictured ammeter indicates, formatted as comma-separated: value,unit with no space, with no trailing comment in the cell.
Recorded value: 18,mA
